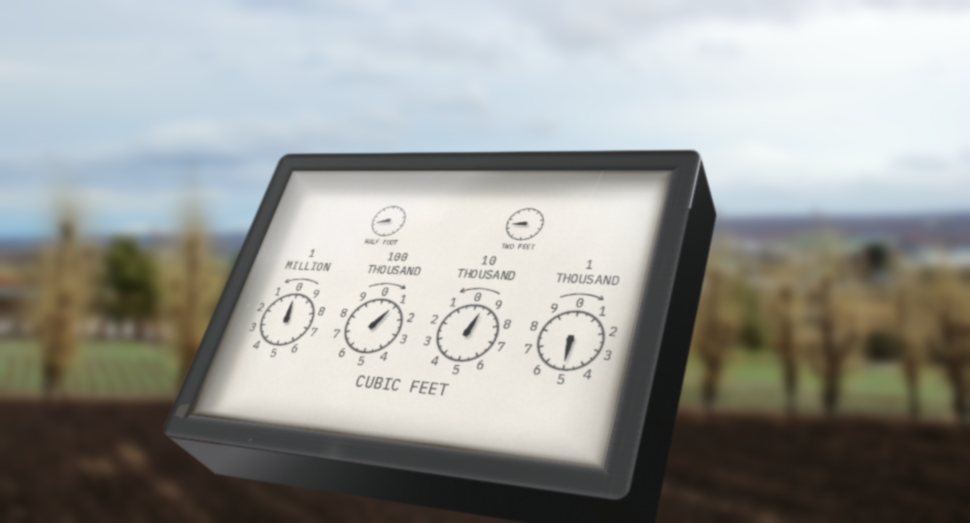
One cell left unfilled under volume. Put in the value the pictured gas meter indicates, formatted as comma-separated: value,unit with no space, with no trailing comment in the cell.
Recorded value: 9500,ft³
